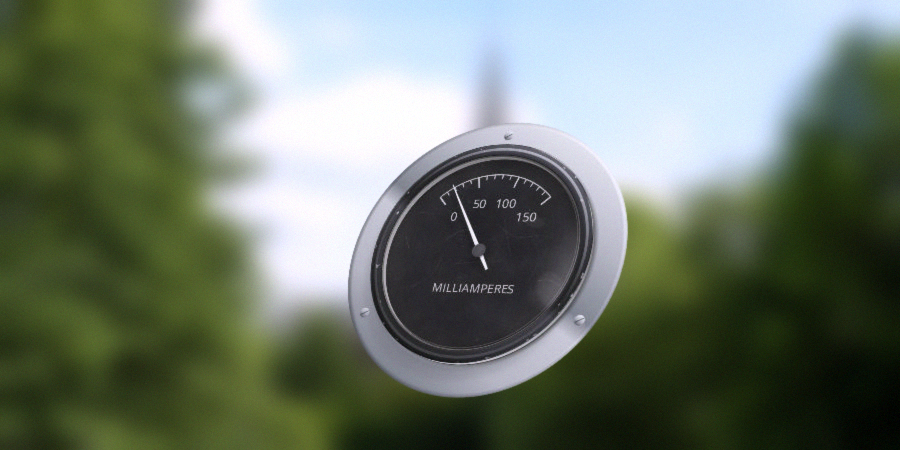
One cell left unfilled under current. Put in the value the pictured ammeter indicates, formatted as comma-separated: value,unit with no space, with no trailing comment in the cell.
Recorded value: 20,mA
